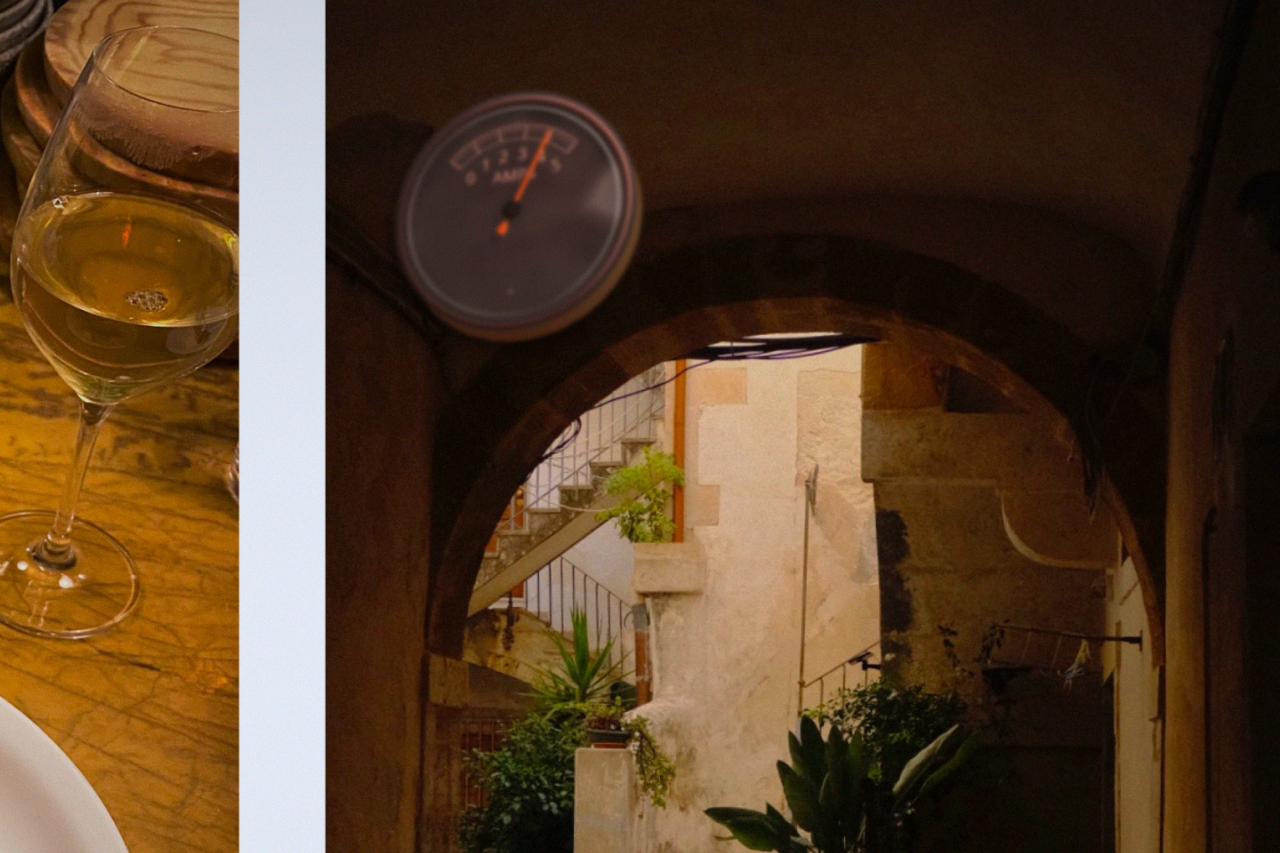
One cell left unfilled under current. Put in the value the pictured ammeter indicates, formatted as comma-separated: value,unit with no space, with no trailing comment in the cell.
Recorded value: 4,A
